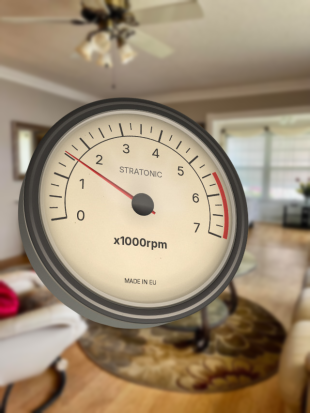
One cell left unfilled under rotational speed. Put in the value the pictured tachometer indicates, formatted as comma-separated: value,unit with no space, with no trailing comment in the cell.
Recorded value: 1500,rpm
